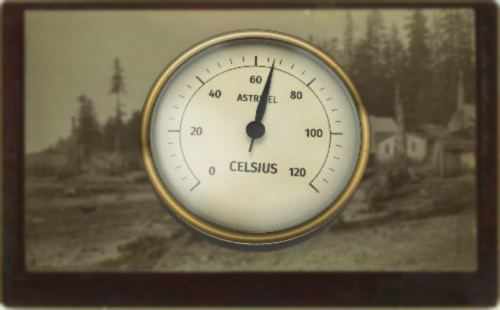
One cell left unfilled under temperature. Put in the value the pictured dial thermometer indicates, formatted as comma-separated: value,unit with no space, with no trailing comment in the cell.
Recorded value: 66,°C
